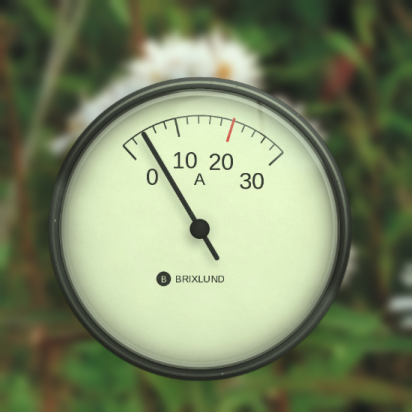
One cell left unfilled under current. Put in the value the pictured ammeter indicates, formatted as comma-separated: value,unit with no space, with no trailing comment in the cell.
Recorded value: 4,A
